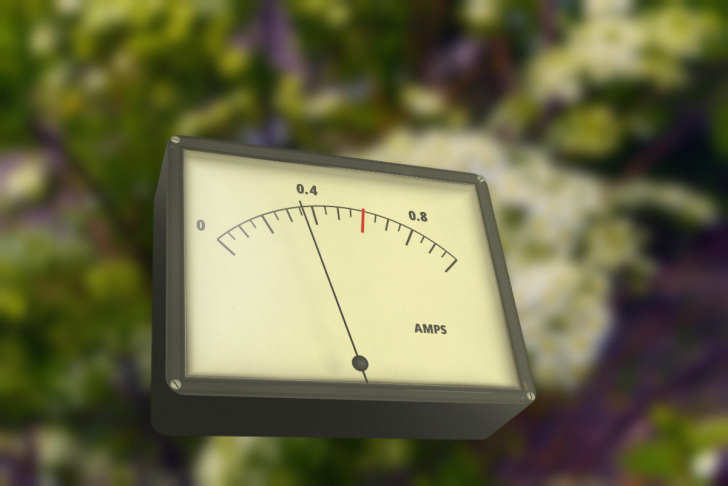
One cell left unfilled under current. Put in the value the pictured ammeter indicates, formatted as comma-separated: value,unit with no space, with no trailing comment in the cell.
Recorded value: 0.35,A
